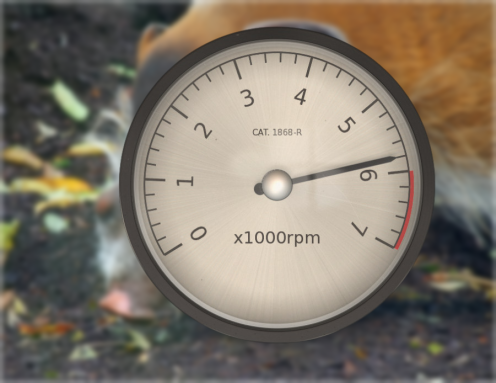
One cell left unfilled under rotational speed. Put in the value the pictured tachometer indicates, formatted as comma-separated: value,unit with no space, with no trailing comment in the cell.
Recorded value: 5800,rpm
